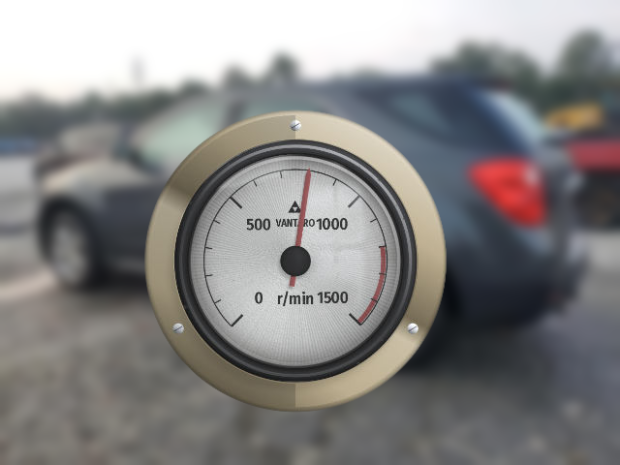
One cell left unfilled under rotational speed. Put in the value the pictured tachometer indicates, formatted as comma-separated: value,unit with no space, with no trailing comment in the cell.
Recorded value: 800,rpm
